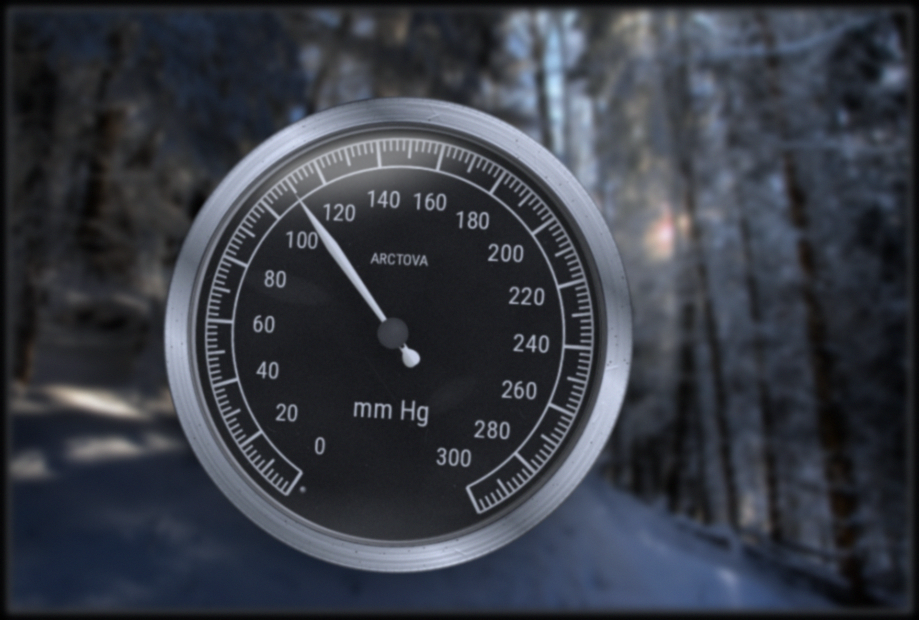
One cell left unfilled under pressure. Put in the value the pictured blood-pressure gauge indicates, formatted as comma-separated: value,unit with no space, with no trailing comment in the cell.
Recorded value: 110,mmHg
